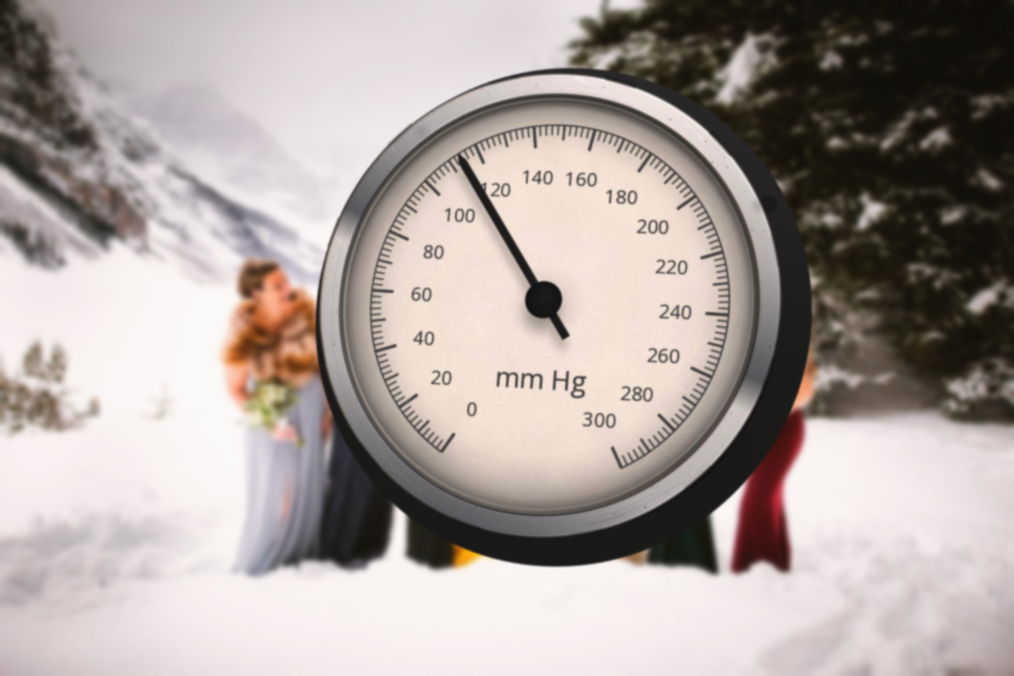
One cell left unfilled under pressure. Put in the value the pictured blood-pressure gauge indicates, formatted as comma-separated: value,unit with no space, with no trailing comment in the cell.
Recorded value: 114,mmHg
